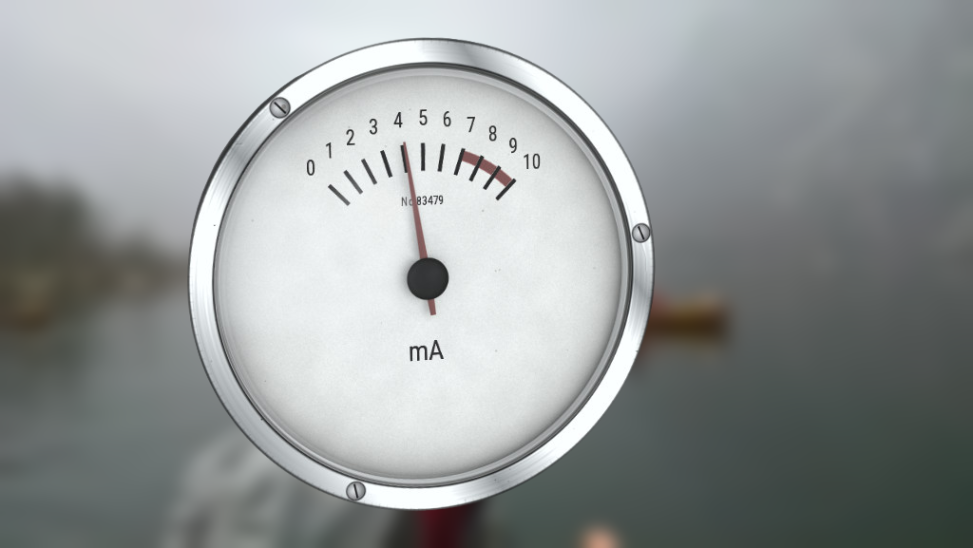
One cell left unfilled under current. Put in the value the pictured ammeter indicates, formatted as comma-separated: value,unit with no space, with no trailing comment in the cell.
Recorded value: 4,mA
